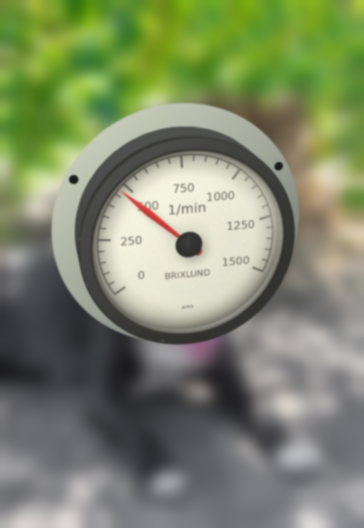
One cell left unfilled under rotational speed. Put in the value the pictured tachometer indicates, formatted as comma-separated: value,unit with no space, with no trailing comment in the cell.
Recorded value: 475,rpm
